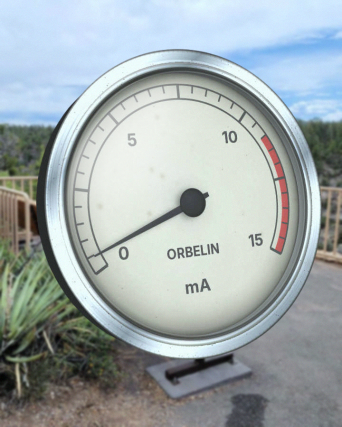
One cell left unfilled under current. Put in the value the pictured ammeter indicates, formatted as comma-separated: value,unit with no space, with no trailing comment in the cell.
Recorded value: 0.5,mA
